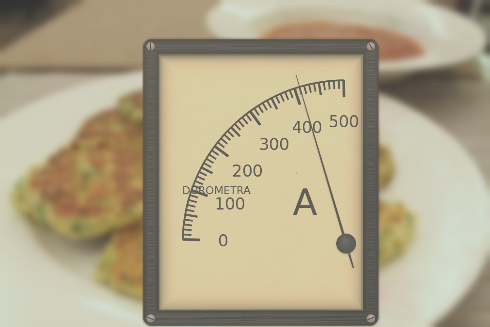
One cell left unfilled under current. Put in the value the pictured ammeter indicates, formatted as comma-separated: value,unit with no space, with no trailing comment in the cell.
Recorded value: 410,A
